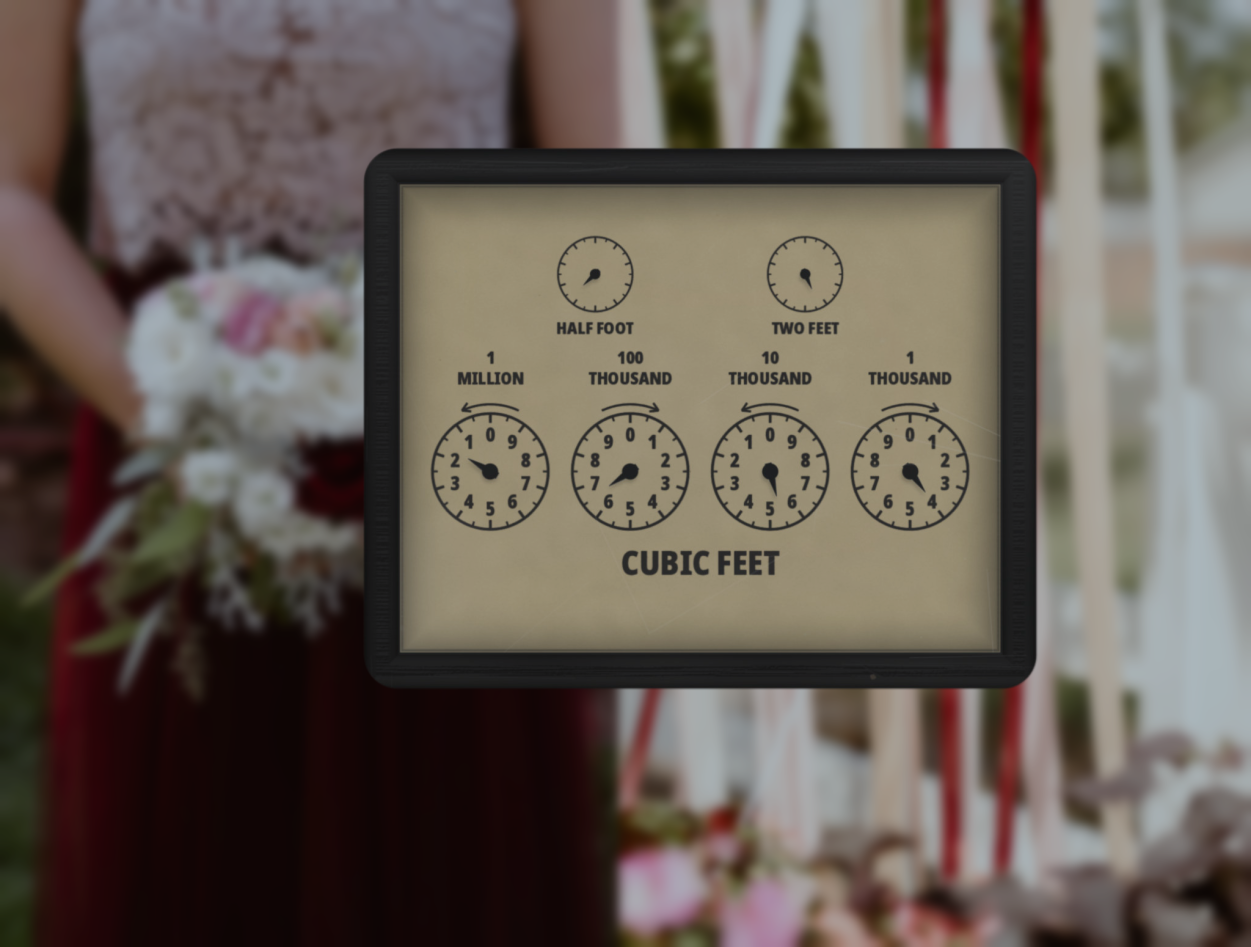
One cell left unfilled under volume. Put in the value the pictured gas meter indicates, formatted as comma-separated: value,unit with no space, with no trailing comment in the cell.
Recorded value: 165400,ft³
